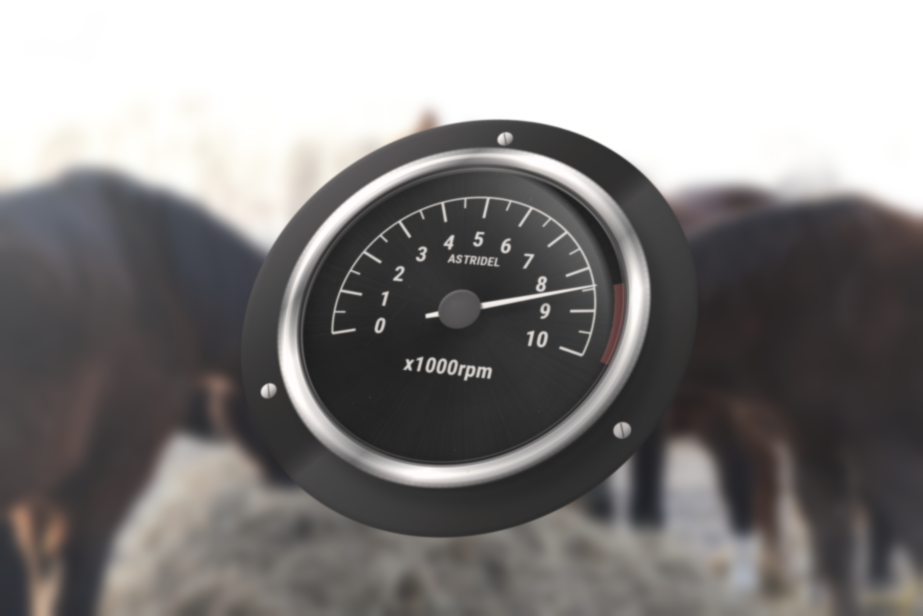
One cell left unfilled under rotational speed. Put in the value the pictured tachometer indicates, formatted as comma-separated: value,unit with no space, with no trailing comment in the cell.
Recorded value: 8500,rpm
